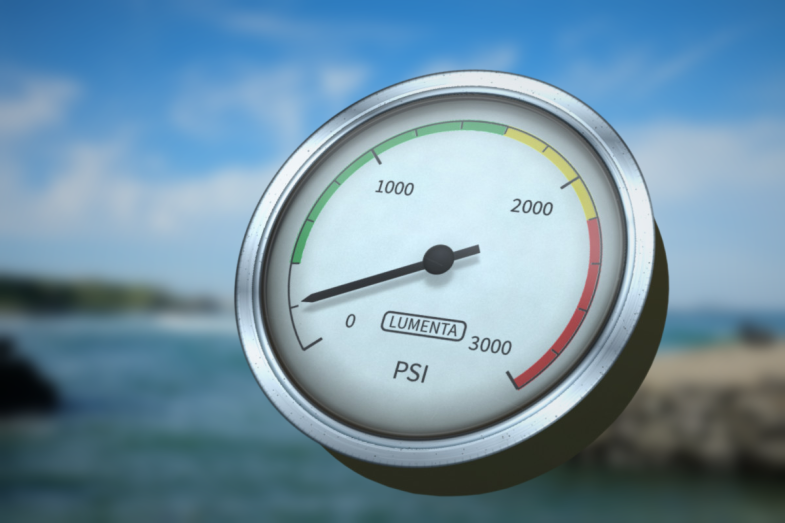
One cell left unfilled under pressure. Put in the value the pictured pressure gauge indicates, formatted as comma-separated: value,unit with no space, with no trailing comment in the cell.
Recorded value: 200,psi
